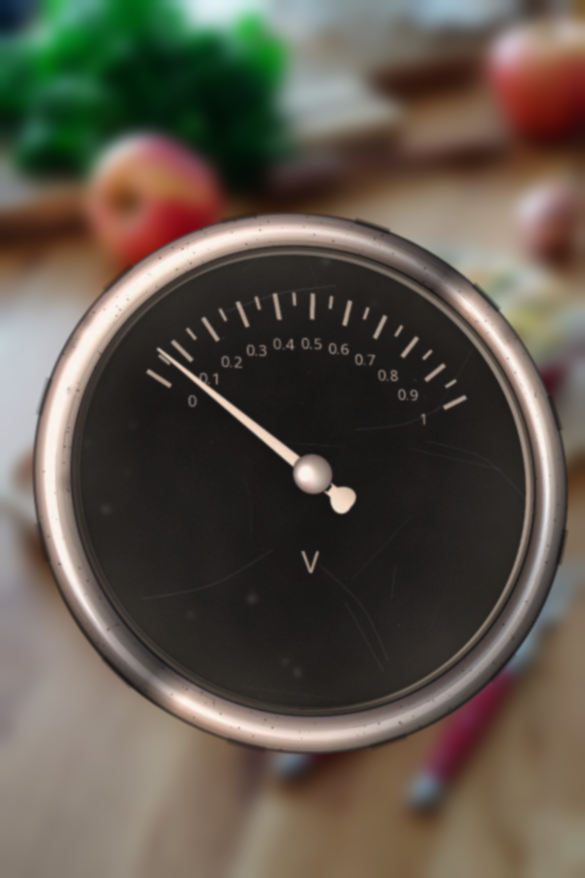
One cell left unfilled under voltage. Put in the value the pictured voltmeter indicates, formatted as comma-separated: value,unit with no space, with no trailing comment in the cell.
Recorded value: 0.05,V
